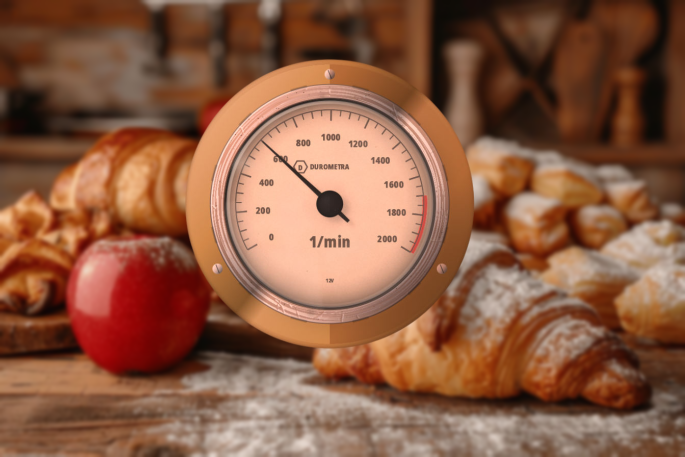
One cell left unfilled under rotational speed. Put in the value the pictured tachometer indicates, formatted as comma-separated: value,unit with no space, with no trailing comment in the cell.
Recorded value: 600,rpm
